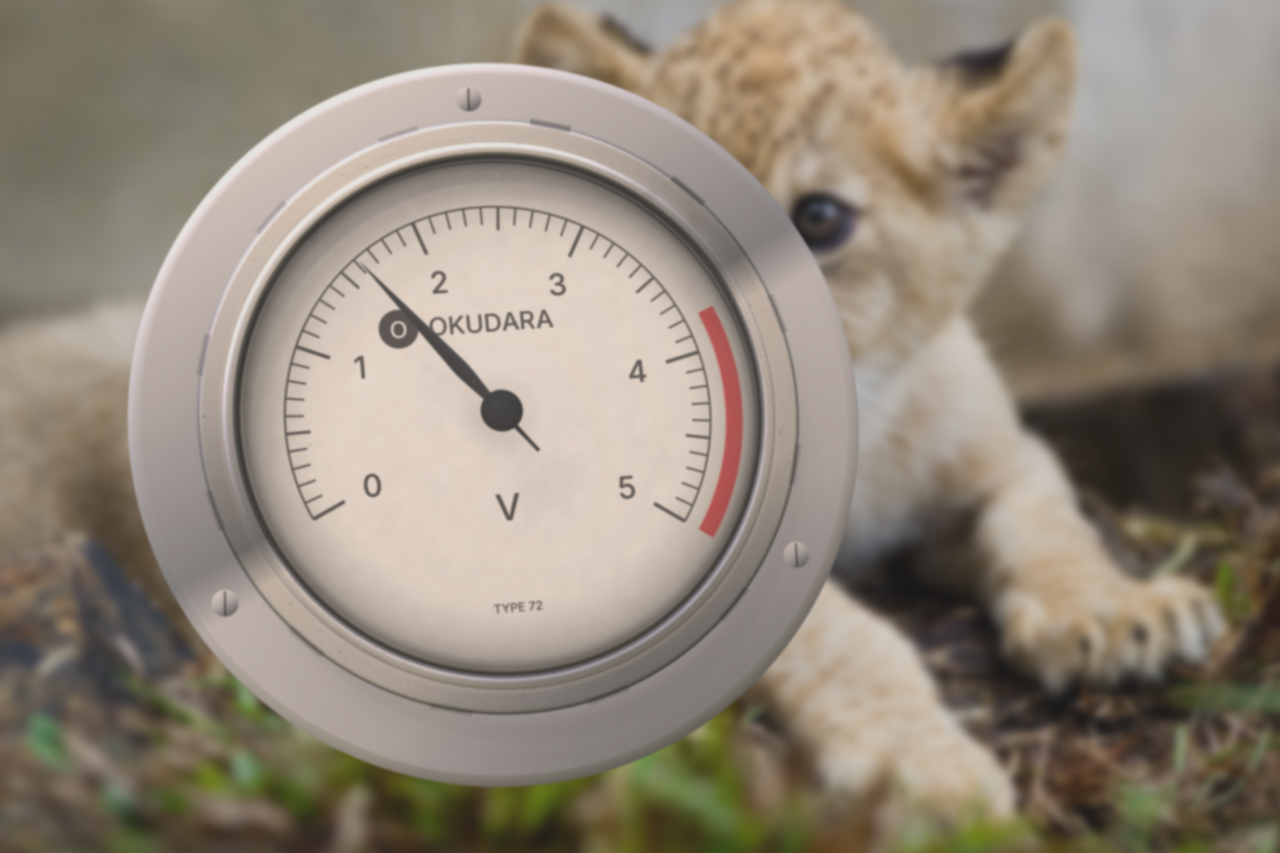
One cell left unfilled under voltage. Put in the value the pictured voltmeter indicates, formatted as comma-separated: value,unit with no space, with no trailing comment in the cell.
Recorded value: 1.6,V
